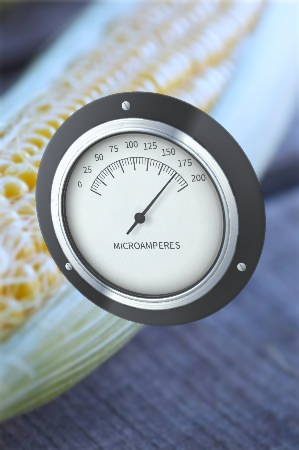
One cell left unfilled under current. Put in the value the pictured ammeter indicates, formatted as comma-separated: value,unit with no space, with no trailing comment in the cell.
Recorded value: 175,µA
